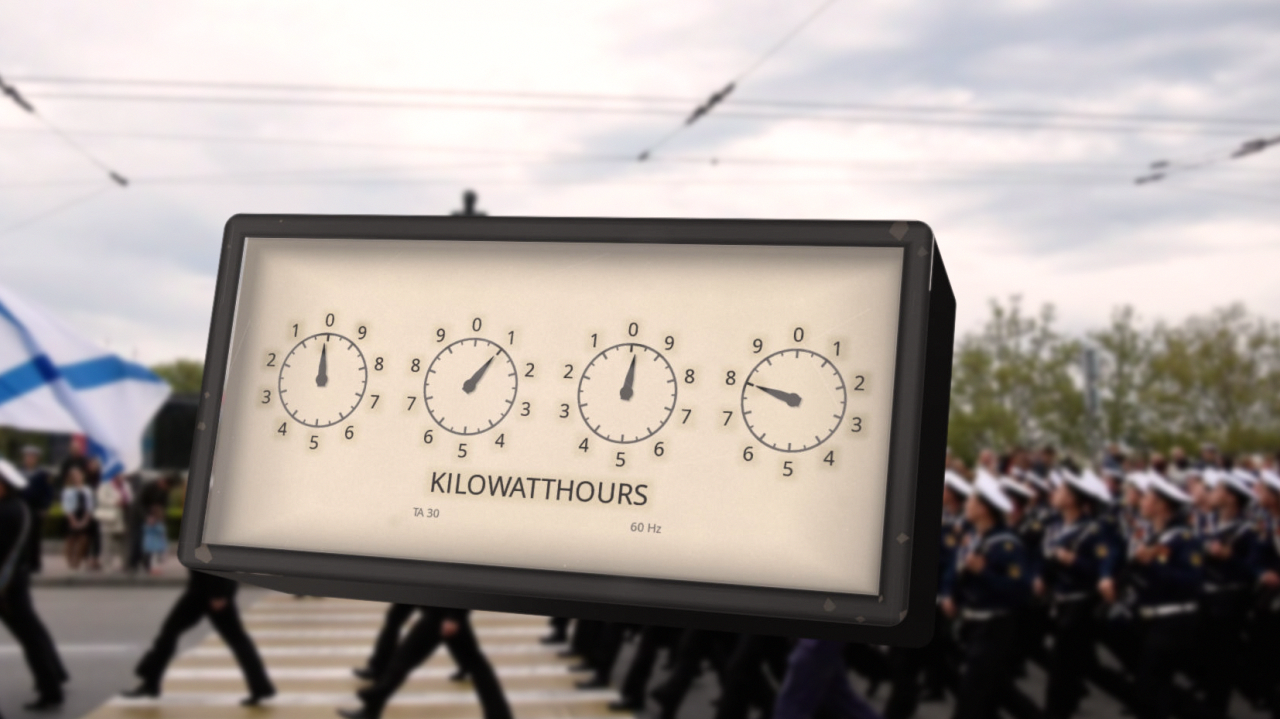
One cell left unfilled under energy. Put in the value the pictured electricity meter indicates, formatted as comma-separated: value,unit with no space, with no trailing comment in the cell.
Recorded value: 98,kWh
